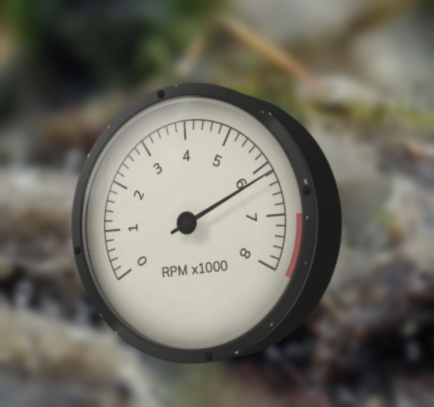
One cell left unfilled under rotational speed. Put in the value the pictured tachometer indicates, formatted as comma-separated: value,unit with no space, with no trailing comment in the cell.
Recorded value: 6200,rpm
